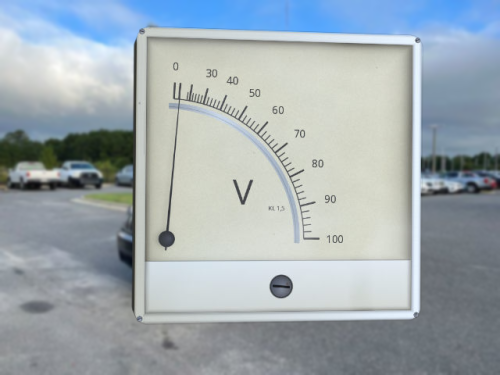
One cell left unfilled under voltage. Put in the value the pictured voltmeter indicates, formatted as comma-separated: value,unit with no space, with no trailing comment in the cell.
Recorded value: 10,V
